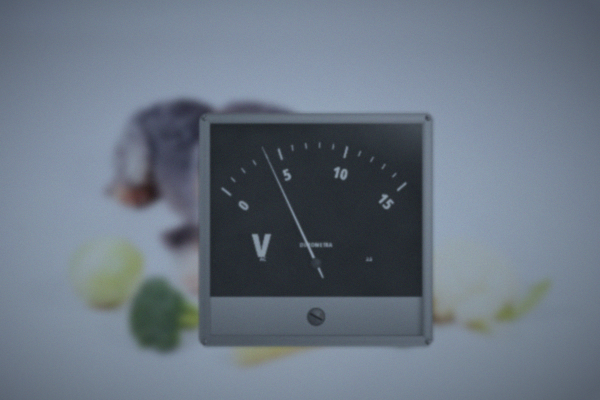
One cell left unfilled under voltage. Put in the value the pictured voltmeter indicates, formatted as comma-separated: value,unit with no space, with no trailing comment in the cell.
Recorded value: 4,V
